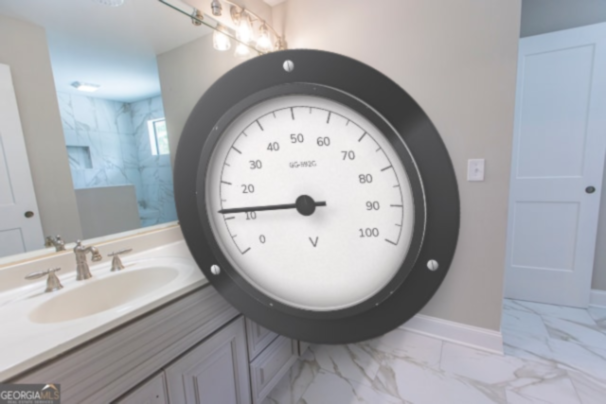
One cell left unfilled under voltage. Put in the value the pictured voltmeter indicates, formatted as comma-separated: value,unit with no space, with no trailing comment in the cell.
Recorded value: 12.5,V
